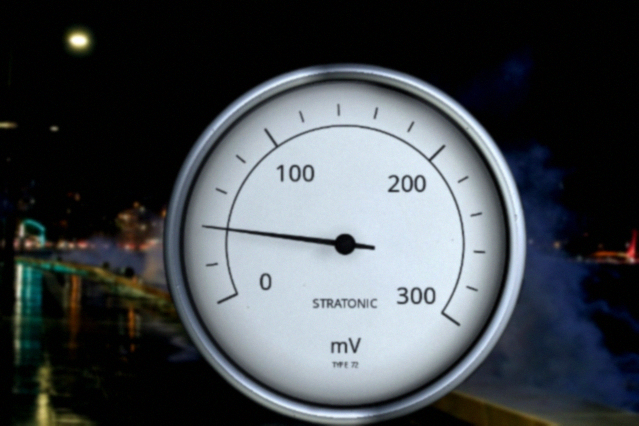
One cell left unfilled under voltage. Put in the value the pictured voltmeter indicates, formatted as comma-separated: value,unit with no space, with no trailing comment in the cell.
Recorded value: 40,mV
